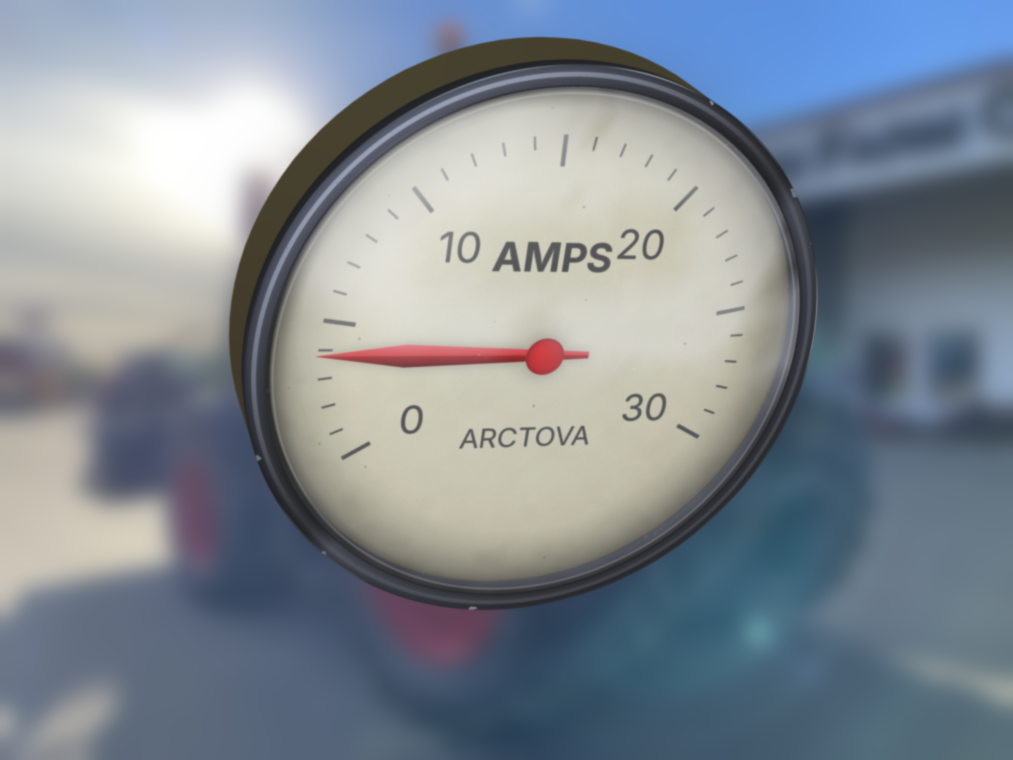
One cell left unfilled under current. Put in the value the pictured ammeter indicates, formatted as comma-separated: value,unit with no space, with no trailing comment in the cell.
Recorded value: 4,A
